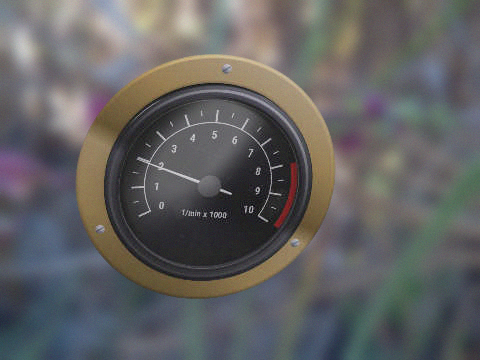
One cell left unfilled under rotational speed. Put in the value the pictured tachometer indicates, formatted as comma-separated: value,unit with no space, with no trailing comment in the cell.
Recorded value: 2000,rpm
